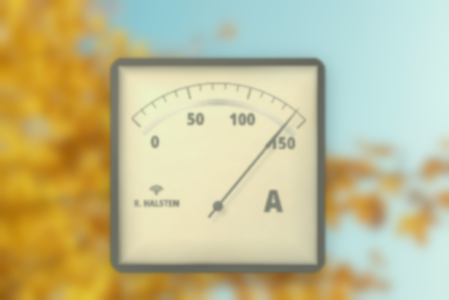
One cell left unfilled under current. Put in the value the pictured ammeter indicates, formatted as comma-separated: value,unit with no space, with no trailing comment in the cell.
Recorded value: 140,A
